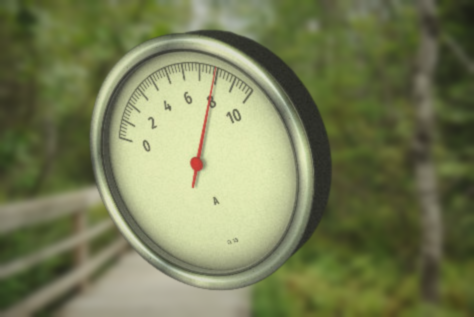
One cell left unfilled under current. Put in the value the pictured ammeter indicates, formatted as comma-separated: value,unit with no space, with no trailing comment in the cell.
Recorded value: 8,A
